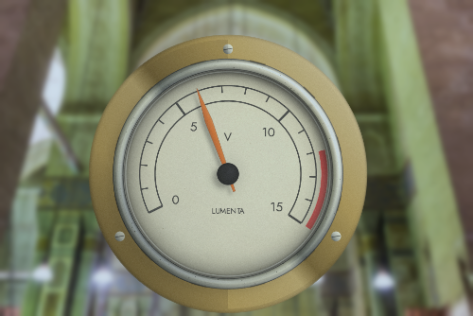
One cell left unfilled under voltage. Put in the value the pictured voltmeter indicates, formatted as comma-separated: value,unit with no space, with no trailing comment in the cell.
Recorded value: 6,V
